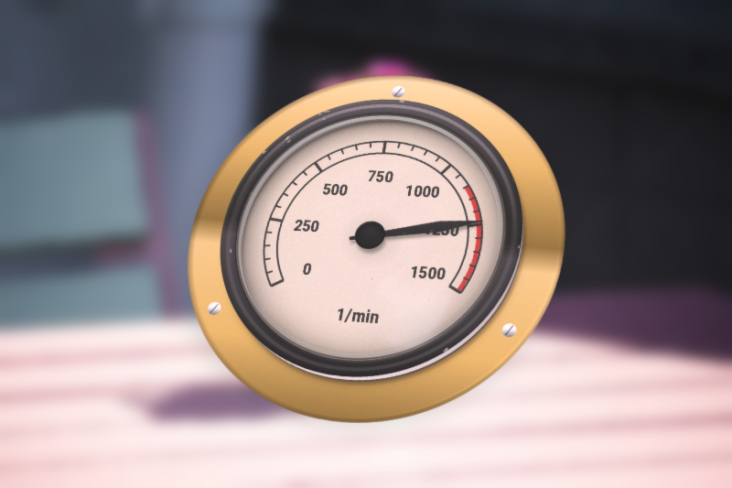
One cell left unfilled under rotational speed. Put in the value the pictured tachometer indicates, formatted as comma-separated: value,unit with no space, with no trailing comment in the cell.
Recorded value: 1250,rpm
